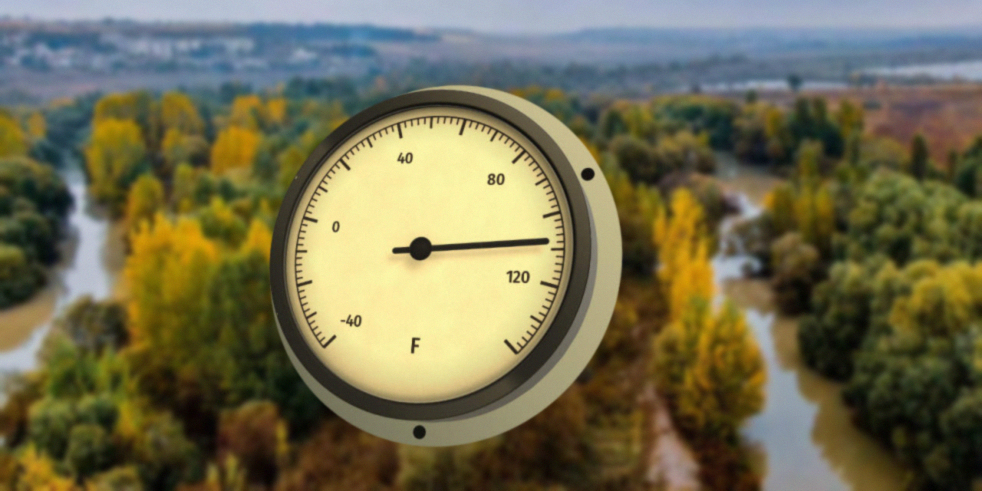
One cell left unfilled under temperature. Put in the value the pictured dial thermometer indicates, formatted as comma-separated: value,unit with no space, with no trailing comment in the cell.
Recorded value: 108,°F
